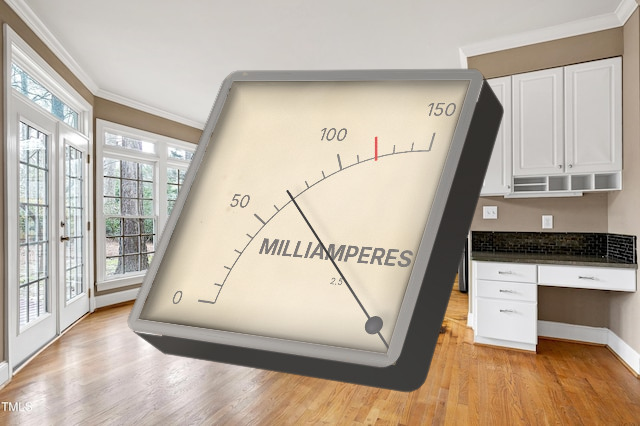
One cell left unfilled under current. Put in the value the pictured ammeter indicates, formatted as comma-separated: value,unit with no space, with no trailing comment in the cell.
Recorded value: 70,mA
